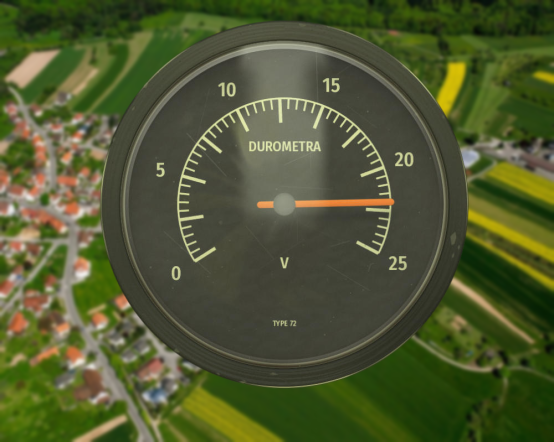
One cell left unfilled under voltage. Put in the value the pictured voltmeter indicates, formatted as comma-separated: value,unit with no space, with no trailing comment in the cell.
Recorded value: 22,V
